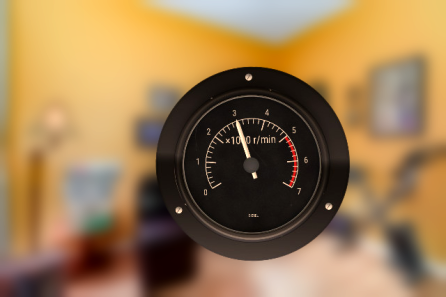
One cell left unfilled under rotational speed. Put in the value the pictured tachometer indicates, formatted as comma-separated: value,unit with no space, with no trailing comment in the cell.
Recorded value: 3000,rpm
